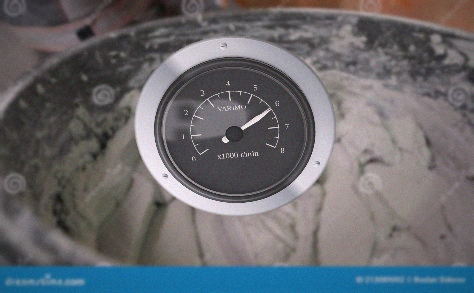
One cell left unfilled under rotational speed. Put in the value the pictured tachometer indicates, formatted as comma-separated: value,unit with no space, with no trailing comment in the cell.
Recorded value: 6000,rpm
